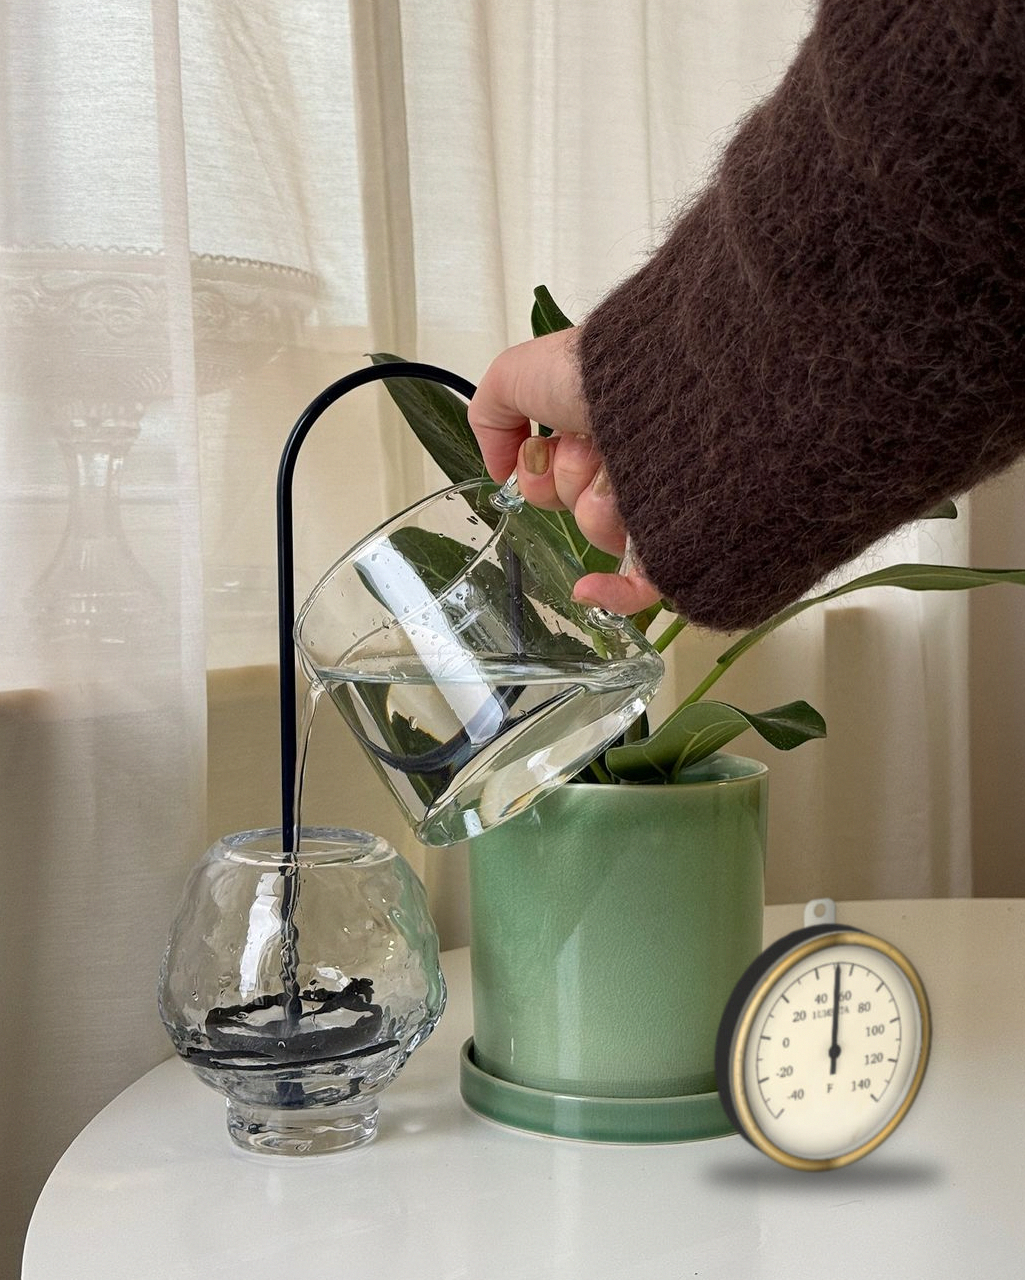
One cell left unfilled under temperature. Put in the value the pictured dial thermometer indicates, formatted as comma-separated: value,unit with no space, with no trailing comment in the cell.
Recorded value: 50,°F
